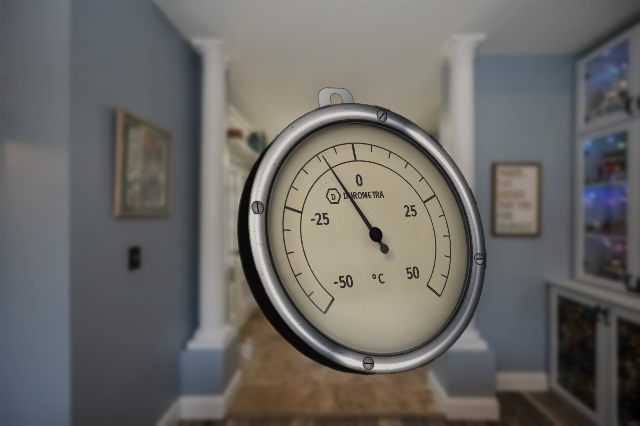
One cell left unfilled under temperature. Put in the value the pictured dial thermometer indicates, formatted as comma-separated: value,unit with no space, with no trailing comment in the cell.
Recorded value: -10,°C
